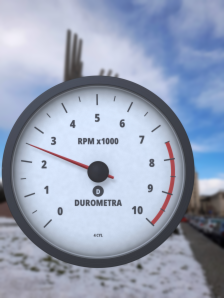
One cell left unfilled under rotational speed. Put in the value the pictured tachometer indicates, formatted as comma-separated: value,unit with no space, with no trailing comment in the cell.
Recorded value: 2500,rpm
